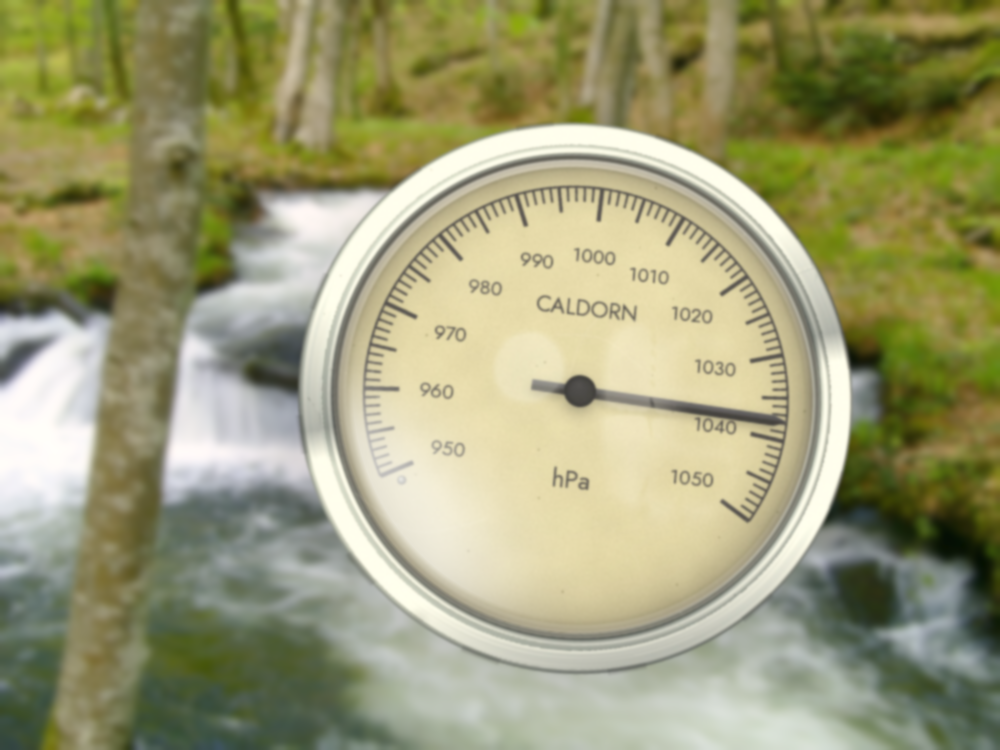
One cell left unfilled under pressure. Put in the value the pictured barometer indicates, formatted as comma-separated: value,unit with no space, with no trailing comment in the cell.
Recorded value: 1038,hPa
